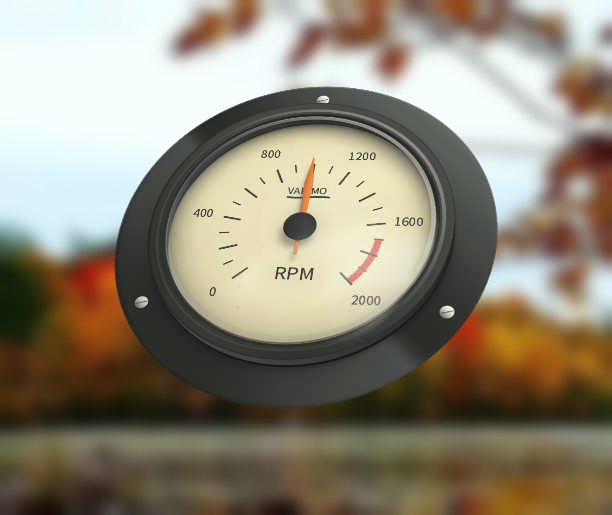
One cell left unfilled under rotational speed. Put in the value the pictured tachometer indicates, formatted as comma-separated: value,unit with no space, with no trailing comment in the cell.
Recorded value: 1000,rpm
